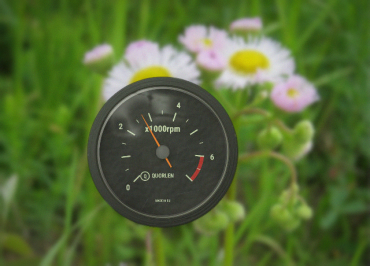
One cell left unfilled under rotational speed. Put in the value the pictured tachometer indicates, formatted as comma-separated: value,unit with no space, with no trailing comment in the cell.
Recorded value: 2750,rpm
